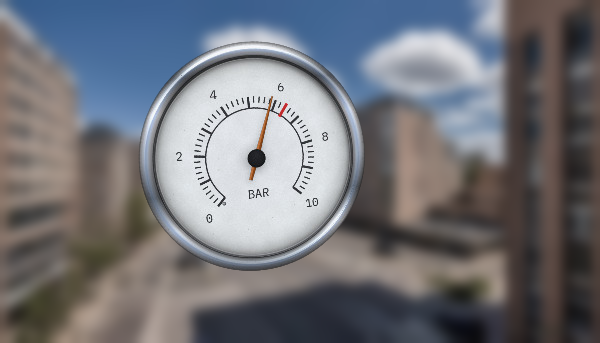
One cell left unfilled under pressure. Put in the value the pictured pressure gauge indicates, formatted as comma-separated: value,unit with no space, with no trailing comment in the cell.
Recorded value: 5.8,bar
